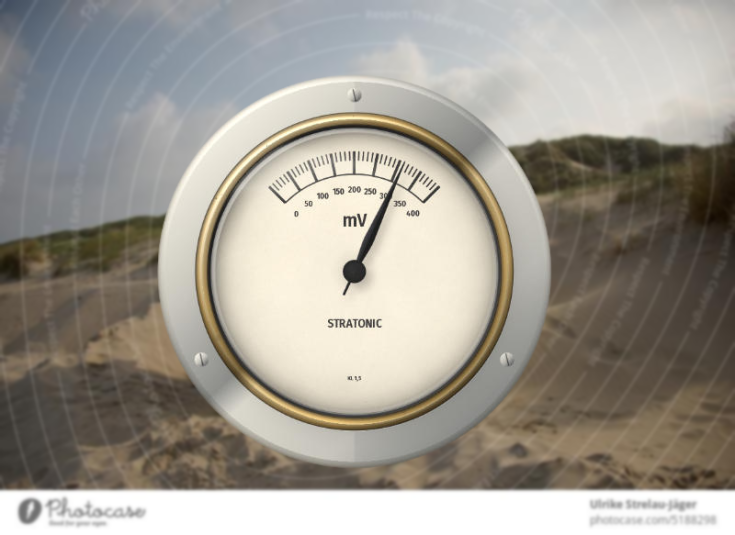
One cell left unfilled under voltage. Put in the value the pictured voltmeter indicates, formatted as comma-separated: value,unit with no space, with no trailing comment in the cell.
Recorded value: 310,mV
